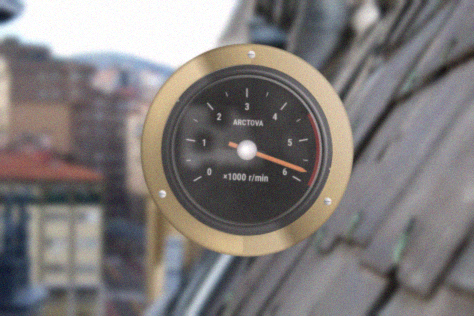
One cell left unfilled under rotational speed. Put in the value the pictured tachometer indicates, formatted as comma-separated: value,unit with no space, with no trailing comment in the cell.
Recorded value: 5750,rpm
